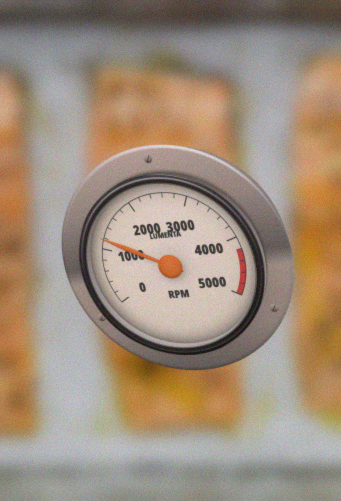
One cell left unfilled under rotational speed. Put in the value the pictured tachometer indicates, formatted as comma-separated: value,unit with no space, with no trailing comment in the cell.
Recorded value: 1200,rpm
